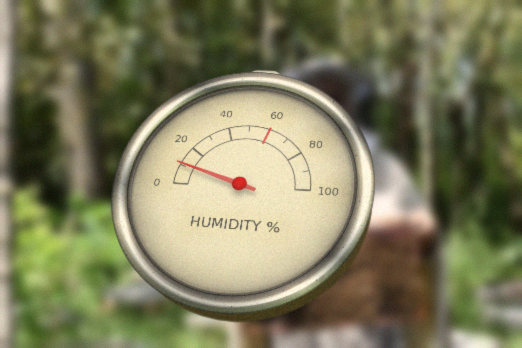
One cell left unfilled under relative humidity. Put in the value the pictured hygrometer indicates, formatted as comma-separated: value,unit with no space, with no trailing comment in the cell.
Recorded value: 10,%
